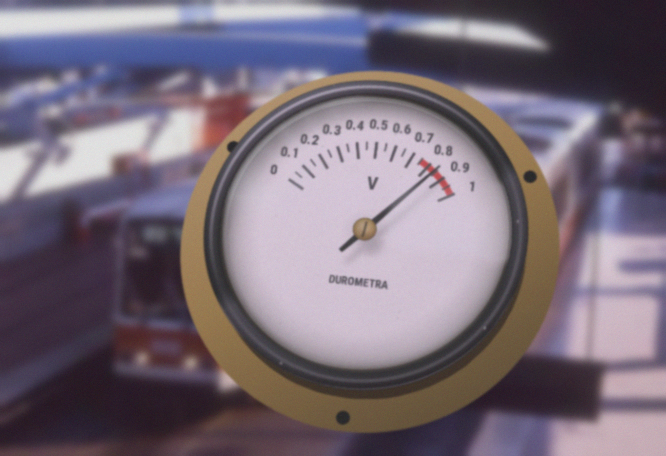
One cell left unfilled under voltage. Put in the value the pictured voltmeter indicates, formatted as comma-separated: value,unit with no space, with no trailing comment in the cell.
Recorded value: 0.85,V
